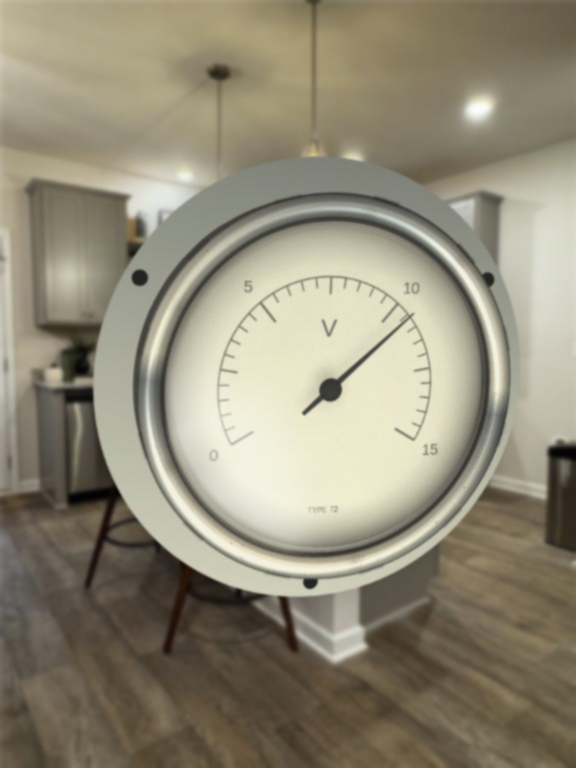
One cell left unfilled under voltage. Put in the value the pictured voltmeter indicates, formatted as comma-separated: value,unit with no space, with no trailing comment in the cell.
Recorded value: 10.5,V
